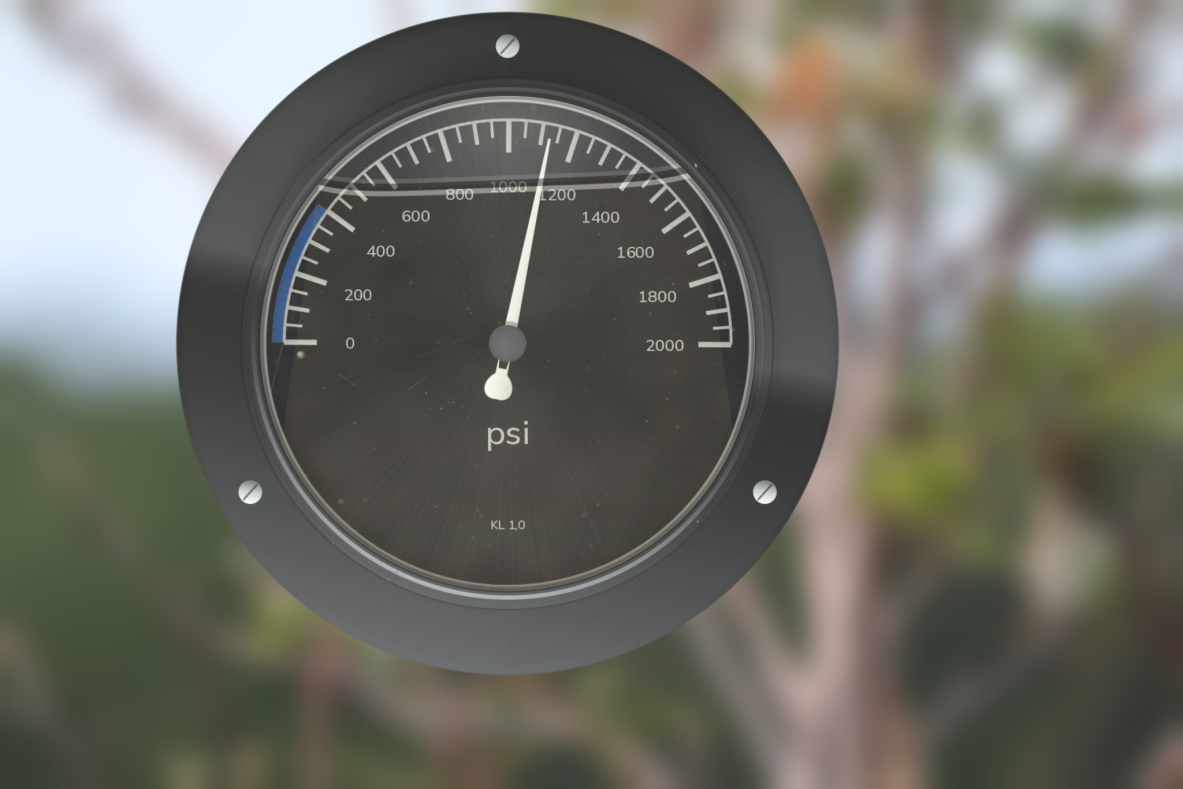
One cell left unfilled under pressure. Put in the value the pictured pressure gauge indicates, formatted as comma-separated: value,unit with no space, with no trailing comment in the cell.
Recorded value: 1125,psi
